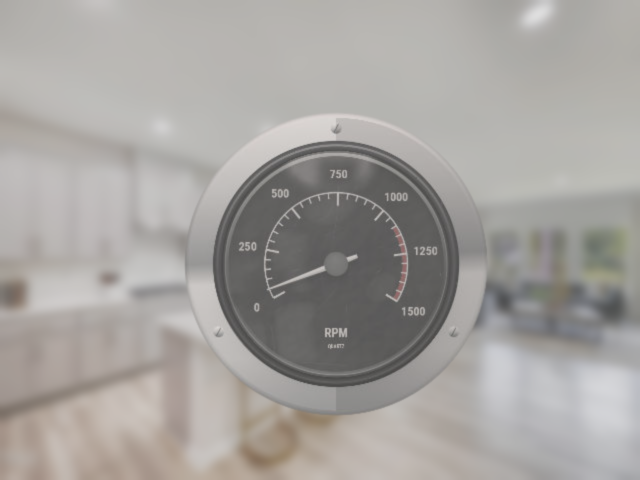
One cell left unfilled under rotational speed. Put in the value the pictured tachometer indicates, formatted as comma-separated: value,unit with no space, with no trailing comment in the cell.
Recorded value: 50,rpm
